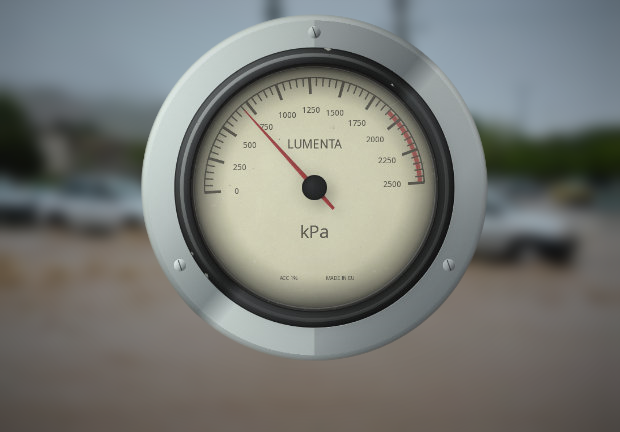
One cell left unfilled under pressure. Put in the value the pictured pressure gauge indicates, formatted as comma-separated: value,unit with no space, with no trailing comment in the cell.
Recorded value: 700,kPa
